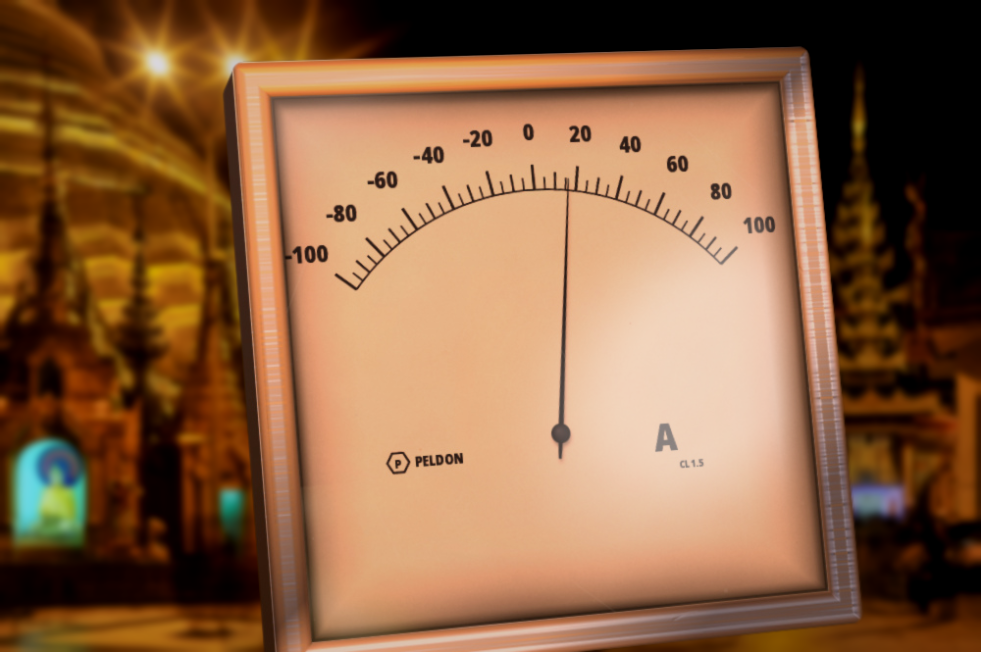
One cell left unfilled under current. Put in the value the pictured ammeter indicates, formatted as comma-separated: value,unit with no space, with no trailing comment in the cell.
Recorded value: 15,A
